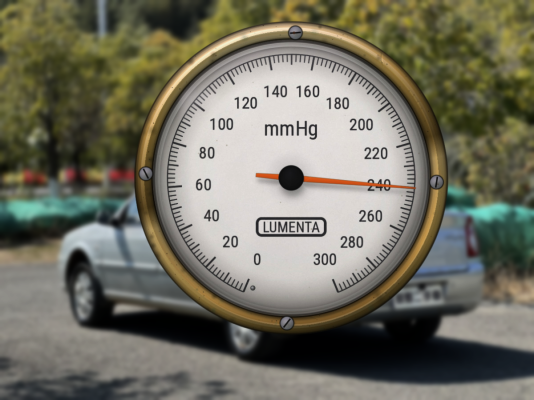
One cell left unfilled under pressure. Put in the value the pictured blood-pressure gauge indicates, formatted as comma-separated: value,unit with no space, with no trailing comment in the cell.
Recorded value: 240,mmHg
